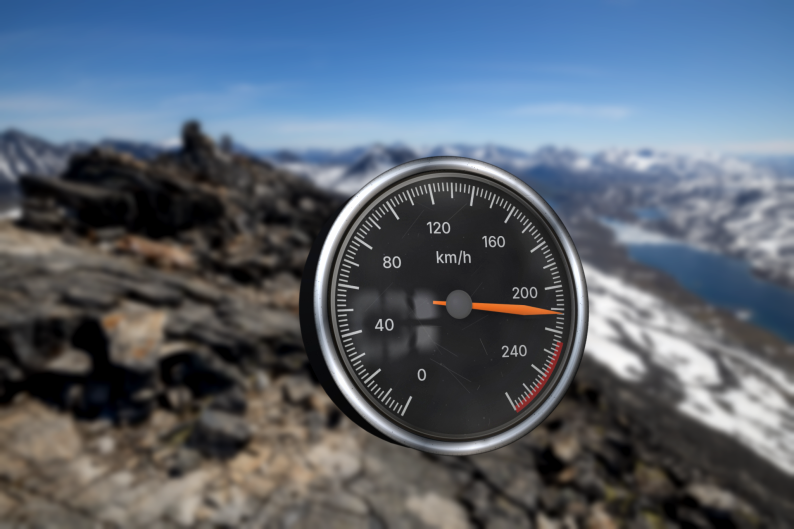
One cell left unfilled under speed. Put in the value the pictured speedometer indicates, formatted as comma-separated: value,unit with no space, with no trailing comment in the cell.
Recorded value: 212,km/h
